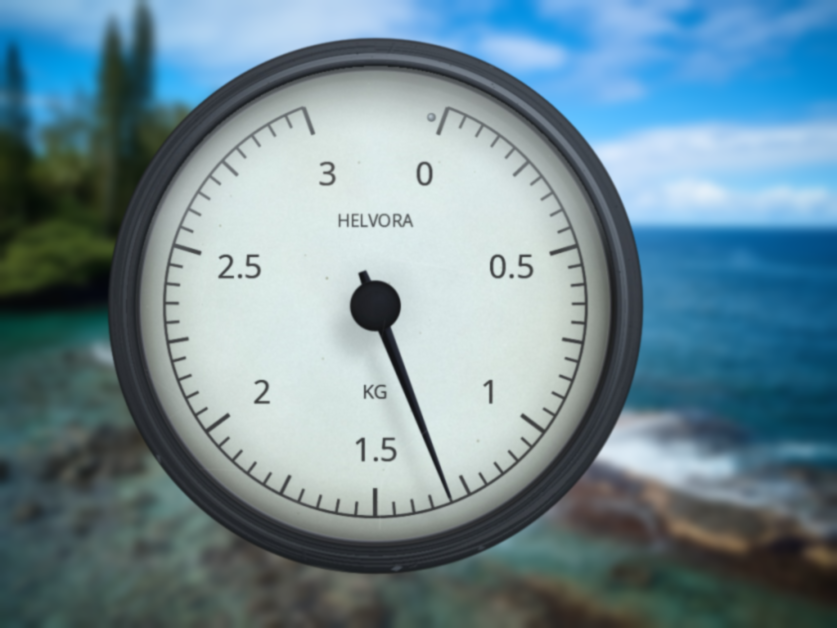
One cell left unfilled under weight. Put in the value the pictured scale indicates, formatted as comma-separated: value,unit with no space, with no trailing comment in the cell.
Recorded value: 1.3,kg
